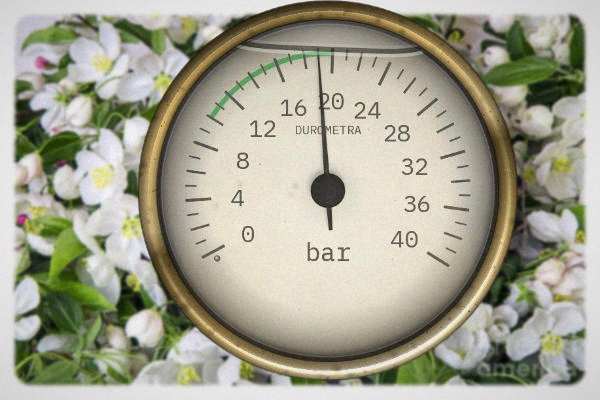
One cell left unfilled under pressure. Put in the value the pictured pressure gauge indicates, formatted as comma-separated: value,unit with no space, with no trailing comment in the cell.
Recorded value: 19,bar
